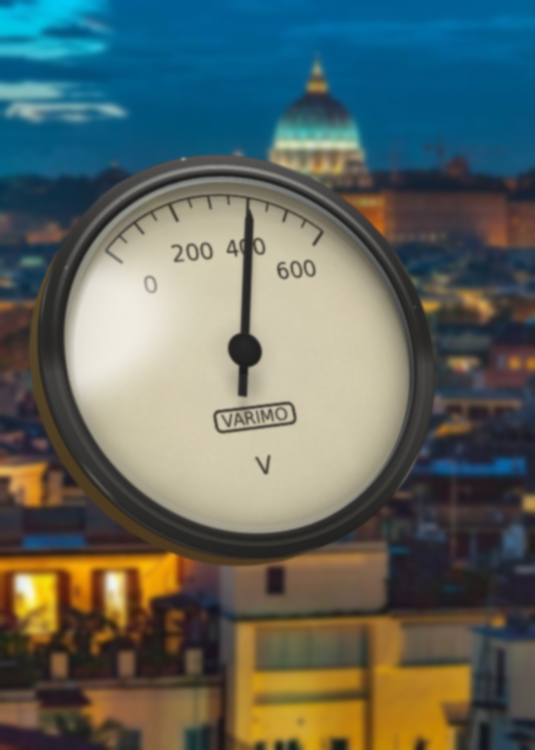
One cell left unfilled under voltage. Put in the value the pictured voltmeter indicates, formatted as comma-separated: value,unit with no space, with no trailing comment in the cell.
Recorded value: 400,V
